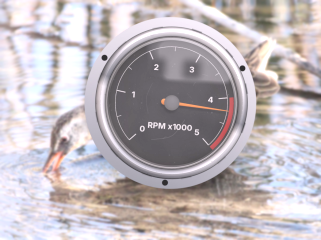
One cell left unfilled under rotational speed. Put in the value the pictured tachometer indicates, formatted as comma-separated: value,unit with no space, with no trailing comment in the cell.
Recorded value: 4250,rpm
